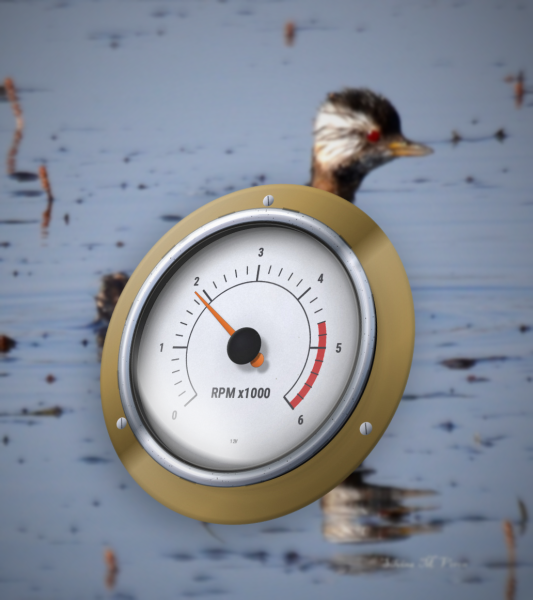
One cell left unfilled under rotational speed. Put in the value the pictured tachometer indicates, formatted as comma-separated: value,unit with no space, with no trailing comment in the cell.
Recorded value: 1900,rpm
